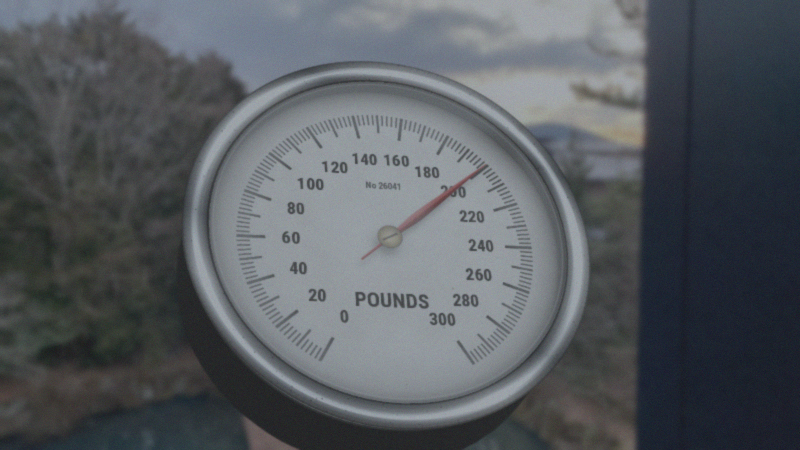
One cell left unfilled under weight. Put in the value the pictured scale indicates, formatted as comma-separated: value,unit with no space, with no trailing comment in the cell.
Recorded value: 200,lb
